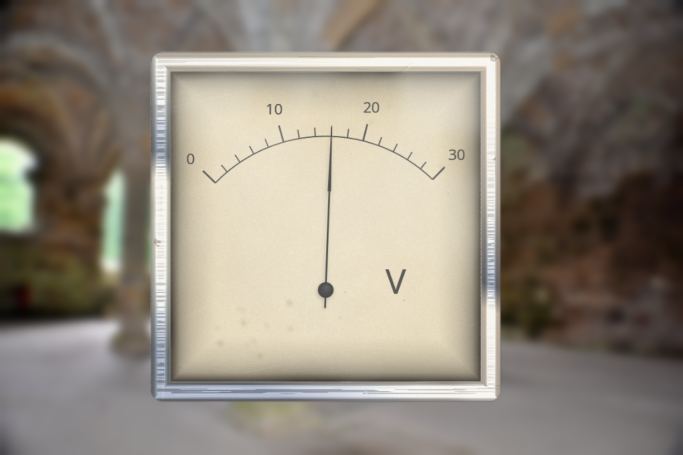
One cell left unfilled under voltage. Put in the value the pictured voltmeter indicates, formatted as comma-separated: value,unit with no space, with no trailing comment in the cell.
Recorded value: 16,V
